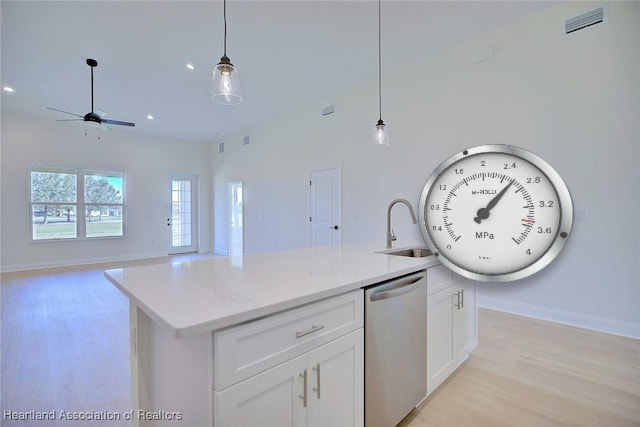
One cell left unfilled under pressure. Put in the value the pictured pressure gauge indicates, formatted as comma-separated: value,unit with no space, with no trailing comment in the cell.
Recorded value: 2.6,MPa
